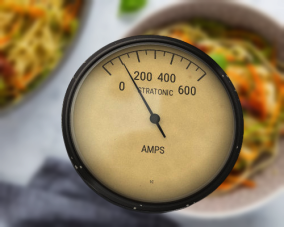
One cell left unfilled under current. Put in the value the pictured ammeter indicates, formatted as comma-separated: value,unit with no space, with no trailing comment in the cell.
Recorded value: 100,A
